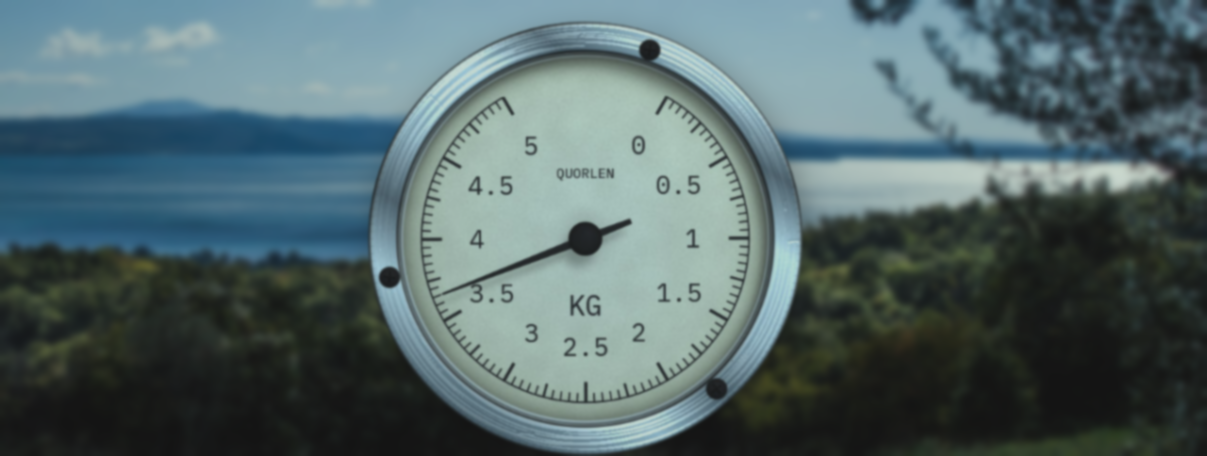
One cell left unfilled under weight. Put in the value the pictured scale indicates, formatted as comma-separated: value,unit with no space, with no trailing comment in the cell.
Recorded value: 3.65,kg
